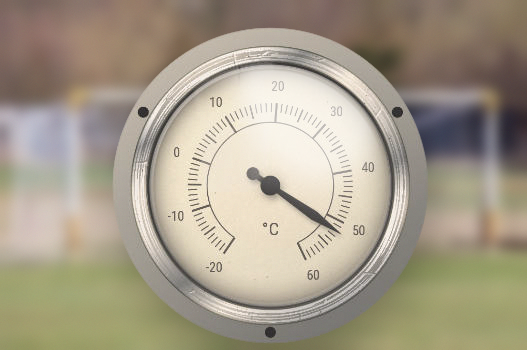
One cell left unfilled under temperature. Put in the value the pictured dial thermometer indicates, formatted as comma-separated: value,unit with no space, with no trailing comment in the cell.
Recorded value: 52,°C
